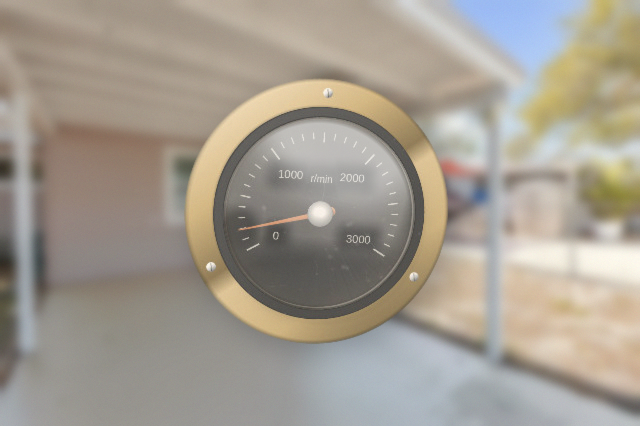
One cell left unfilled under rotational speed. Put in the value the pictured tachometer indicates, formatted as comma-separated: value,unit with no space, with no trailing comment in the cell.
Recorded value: 200,rpm
